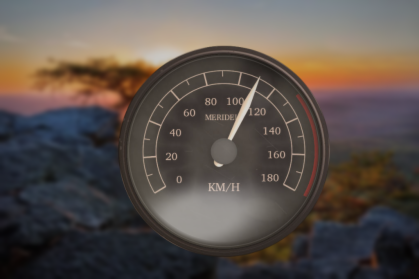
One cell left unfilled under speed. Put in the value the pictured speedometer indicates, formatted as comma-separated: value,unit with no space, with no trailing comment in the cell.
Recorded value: 110,km/h
